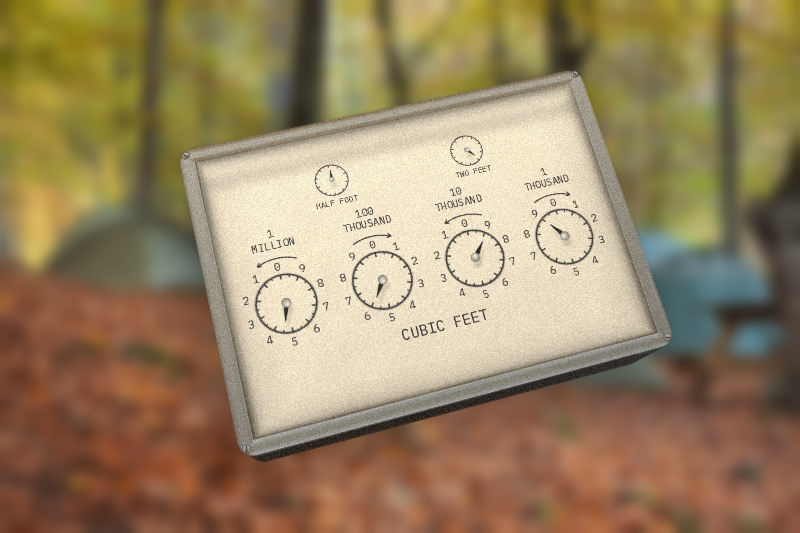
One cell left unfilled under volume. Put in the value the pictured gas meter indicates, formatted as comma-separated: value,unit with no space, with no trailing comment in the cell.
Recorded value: 458900,ft³
